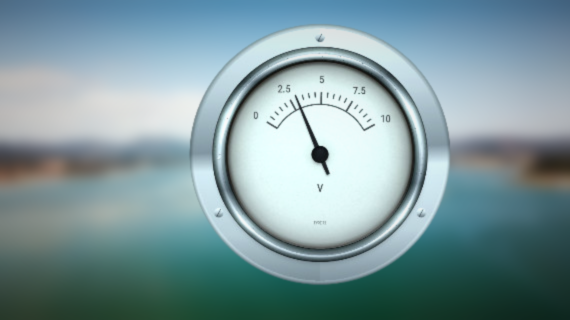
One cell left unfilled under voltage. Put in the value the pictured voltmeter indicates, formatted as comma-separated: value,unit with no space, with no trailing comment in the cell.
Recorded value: 3,V
